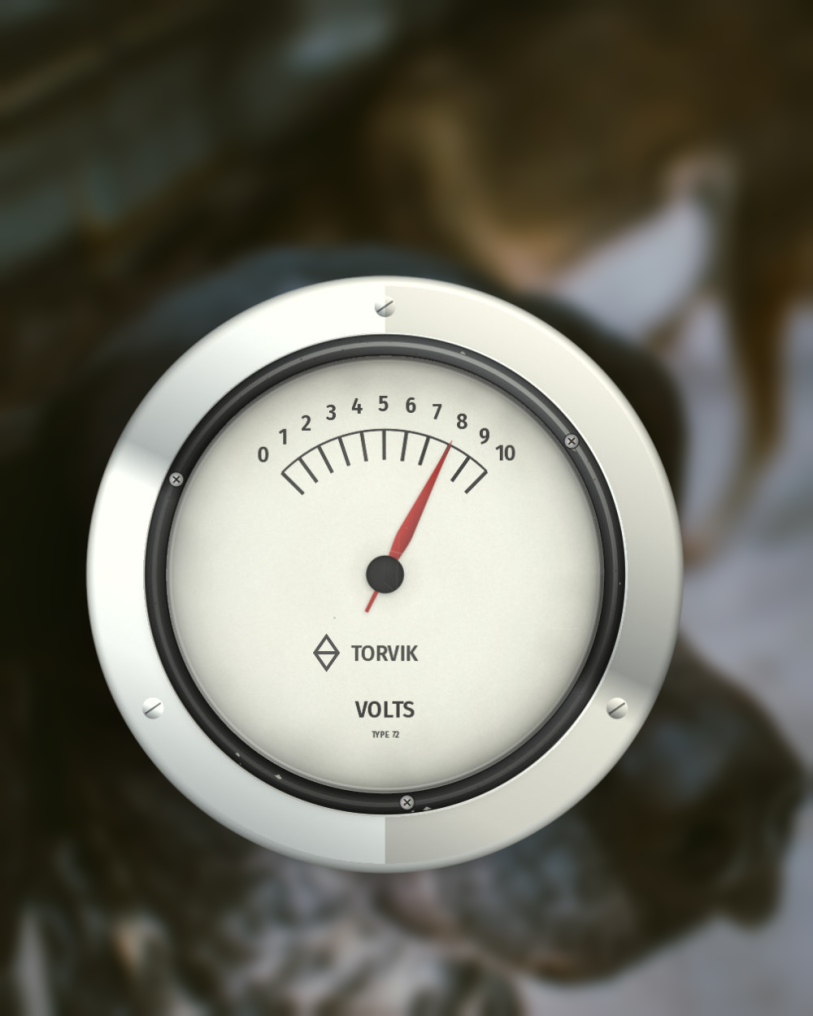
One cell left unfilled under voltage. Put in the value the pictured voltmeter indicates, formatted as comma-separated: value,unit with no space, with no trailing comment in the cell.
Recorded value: 8,V
